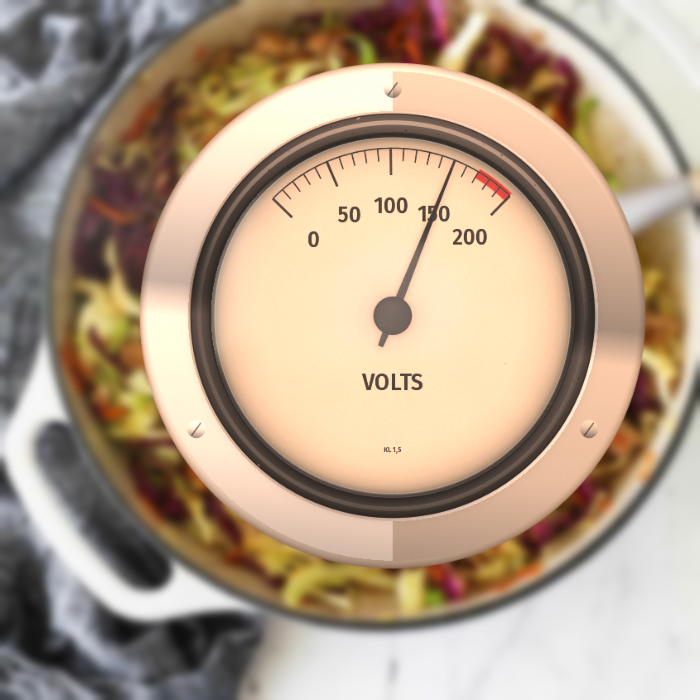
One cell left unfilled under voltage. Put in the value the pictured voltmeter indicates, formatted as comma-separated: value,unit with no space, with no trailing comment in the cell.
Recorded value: 150,V
